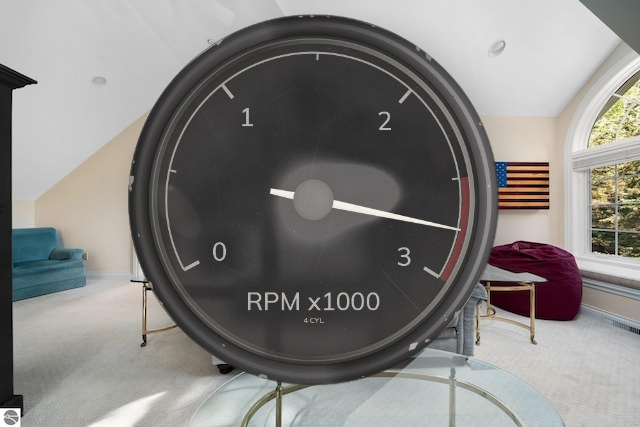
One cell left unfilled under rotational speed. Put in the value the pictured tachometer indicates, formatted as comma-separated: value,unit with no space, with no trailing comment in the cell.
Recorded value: 2750,rpm
